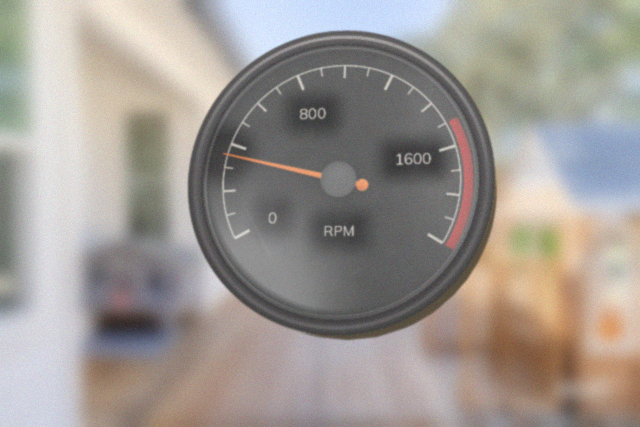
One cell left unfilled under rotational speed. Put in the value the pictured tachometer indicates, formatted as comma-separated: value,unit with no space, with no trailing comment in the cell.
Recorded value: 350,rpm
